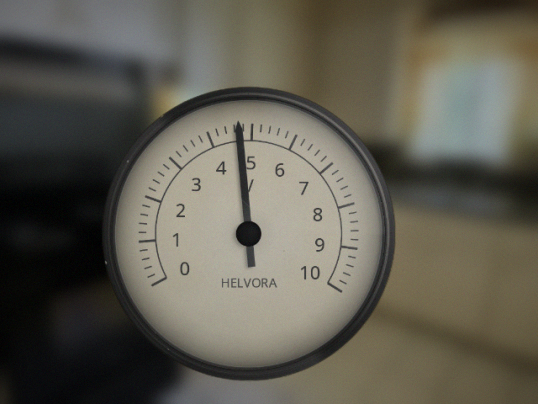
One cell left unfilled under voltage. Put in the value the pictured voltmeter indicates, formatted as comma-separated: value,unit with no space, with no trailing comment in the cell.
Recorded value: 4.7,V
